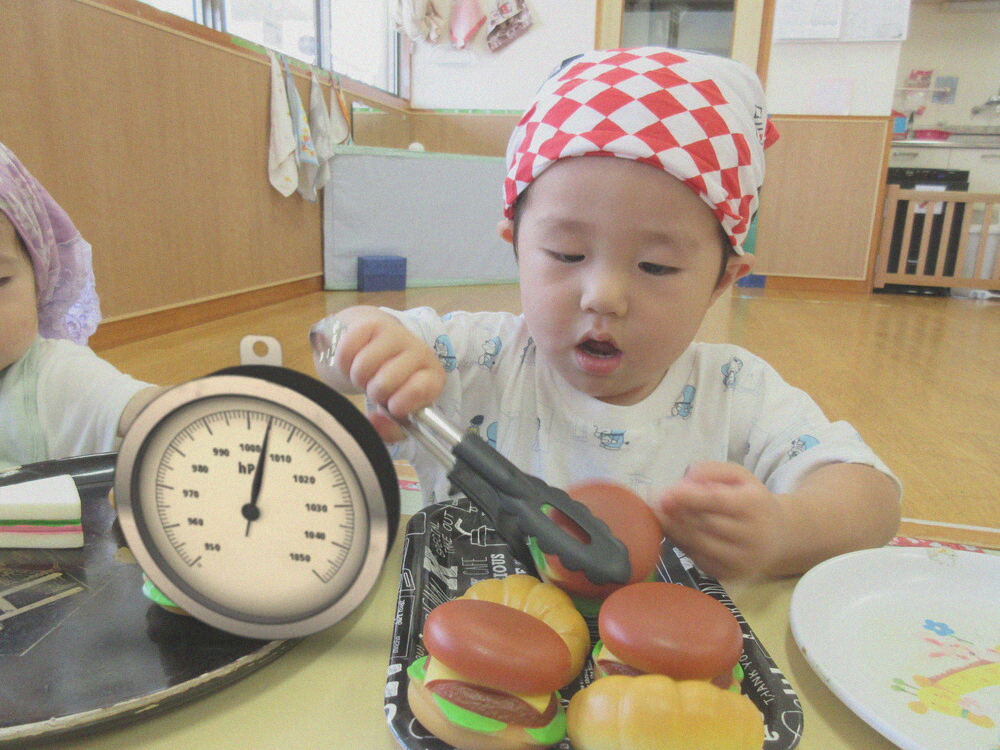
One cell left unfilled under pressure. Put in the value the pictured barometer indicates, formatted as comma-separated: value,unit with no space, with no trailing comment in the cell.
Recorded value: 1005,hPa
